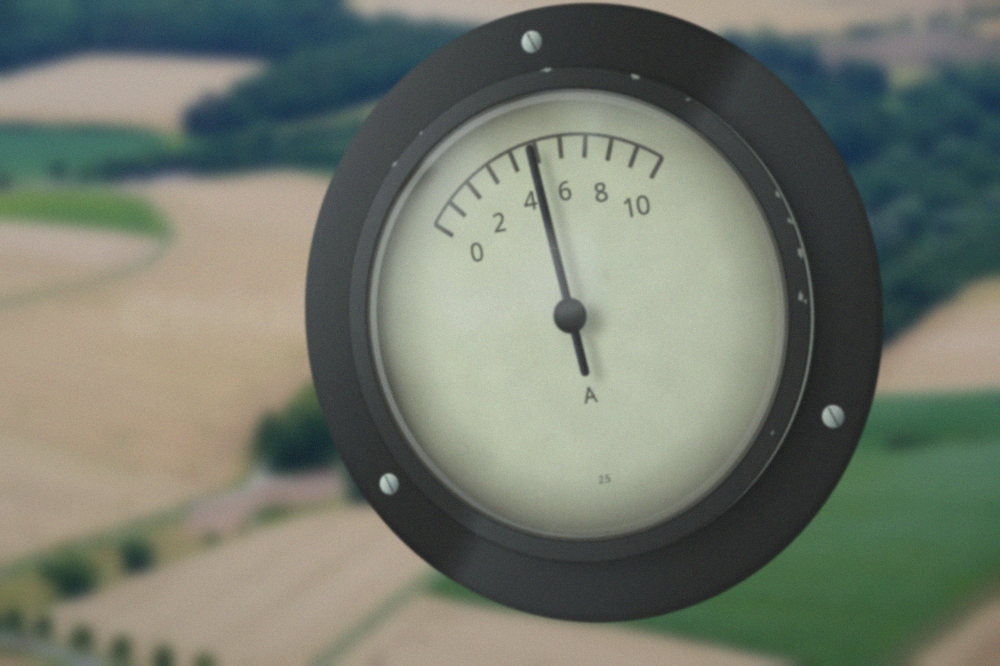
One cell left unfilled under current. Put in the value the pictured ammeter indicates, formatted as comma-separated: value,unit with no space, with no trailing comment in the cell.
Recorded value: 5,A
